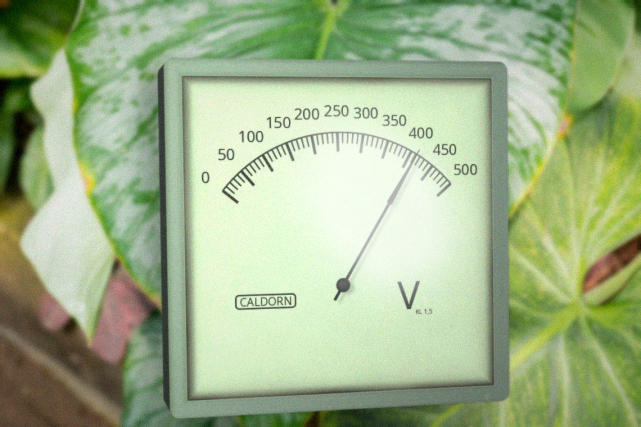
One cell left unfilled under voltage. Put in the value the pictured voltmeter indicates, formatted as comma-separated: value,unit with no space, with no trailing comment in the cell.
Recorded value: 410,V
